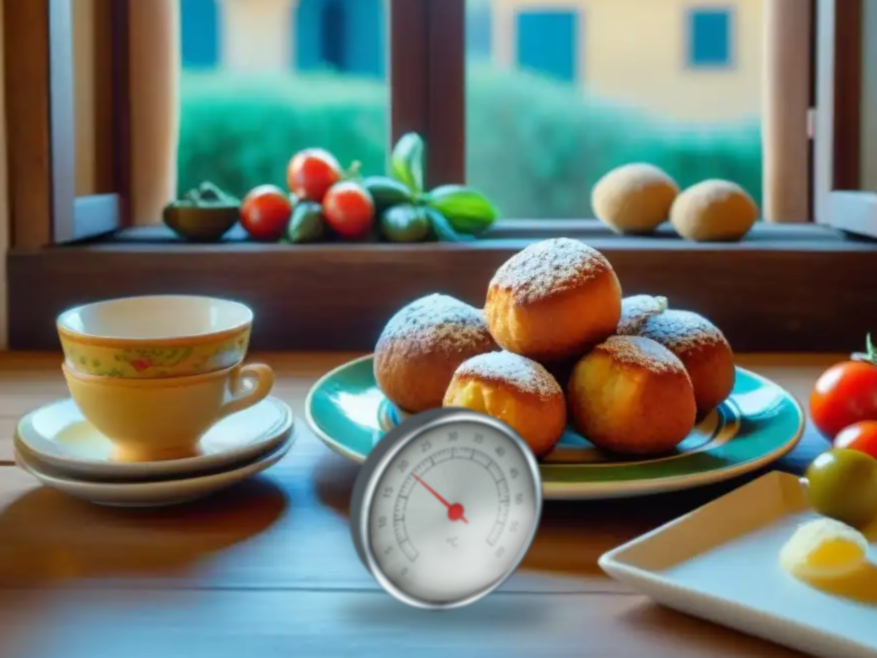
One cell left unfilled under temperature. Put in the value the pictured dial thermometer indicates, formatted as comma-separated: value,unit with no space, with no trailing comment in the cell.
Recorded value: 20,°C
